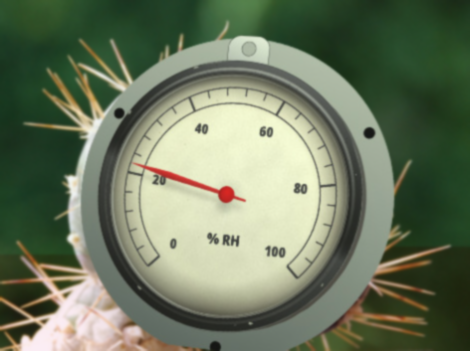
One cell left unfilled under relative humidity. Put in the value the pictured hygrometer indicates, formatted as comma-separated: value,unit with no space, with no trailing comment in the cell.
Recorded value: 22,%
